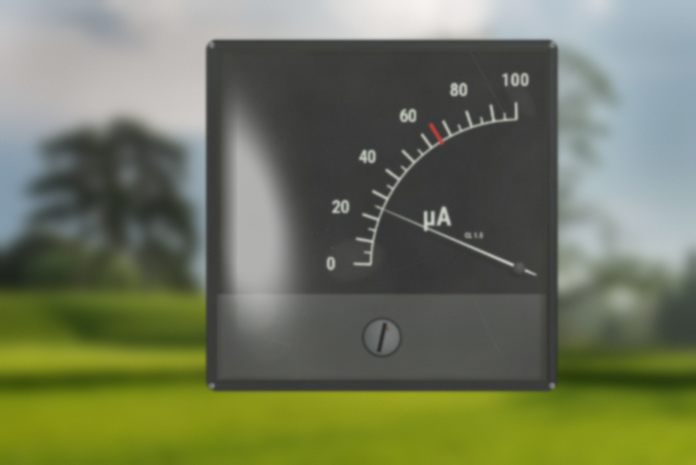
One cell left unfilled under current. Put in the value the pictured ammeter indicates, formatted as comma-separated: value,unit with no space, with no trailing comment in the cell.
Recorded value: 25,µA
